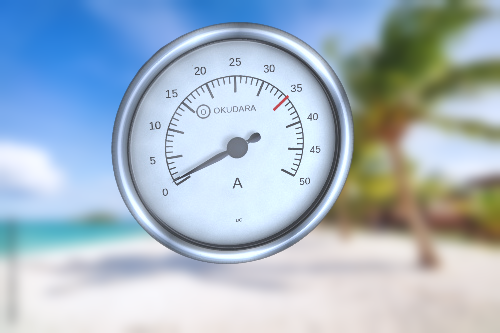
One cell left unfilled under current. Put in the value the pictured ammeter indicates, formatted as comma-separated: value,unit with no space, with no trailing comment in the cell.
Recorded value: 1,A
